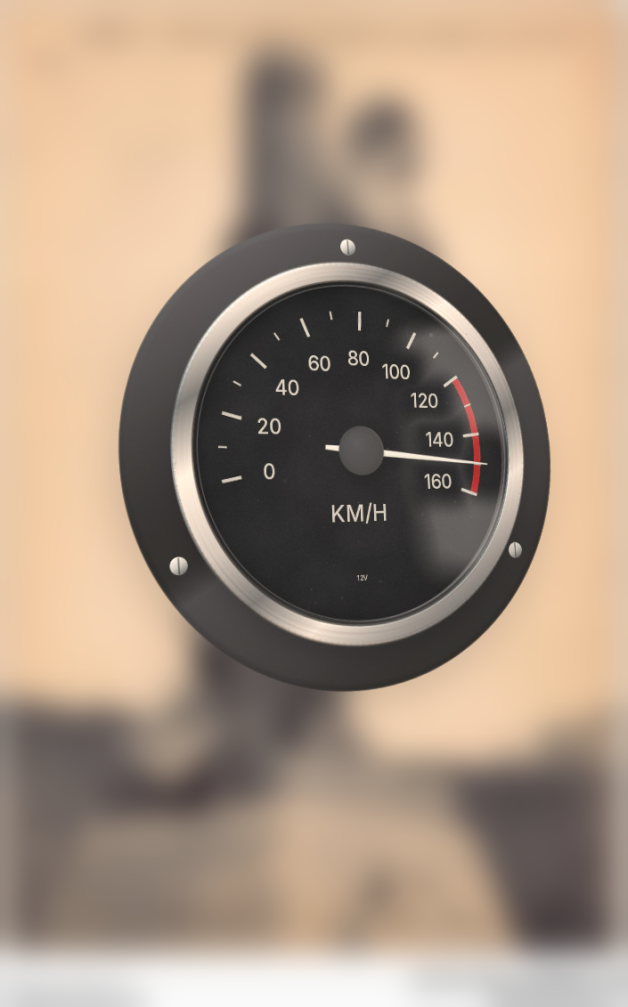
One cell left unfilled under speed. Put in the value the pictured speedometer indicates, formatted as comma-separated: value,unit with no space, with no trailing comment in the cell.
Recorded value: 150,km/h
